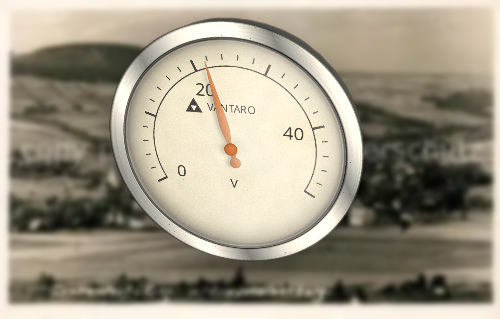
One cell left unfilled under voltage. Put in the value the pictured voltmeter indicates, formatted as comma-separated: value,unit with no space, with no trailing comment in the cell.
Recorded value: 22,V
